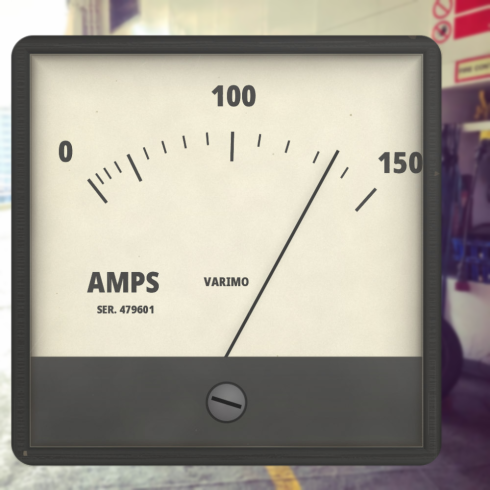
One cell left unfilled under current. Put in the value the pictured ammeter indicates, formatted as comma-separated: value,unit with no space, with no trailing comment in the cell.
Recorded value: 135,A
